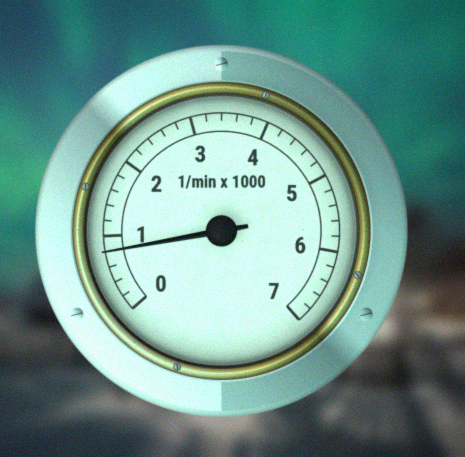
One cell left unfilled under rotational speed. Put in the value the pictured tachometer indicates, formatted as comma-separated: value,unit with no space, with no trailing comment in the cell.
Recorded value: 800,rpm
